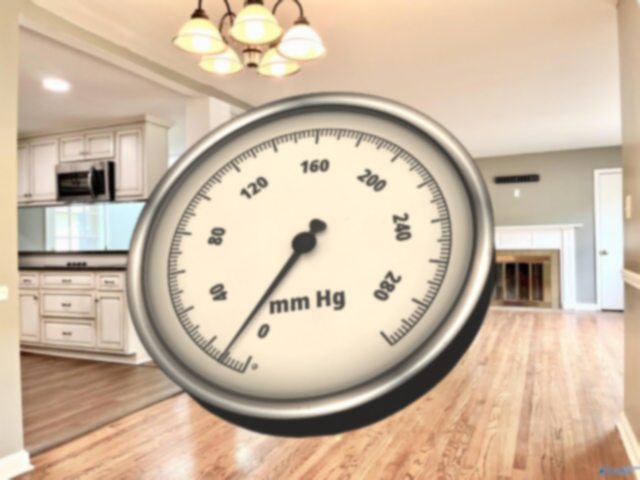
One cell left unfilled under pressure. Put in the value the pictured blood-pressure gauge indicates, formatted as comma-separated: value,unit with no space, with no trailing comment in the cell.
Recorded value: 10,mmHg
